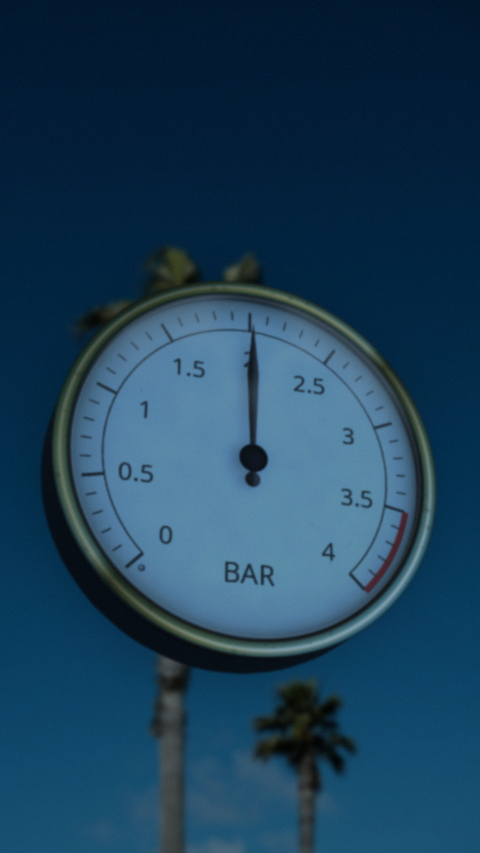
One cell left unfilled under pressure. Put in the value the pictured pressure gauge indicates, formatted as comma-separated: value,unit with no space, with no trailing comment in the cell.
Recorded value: 2,bar
